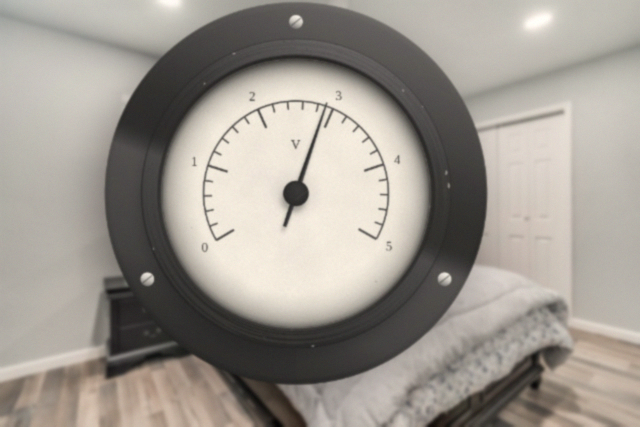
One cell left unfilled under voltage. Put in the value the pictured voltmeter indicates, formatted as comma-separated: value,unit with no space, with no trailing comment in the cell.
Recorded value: 2.9,V
